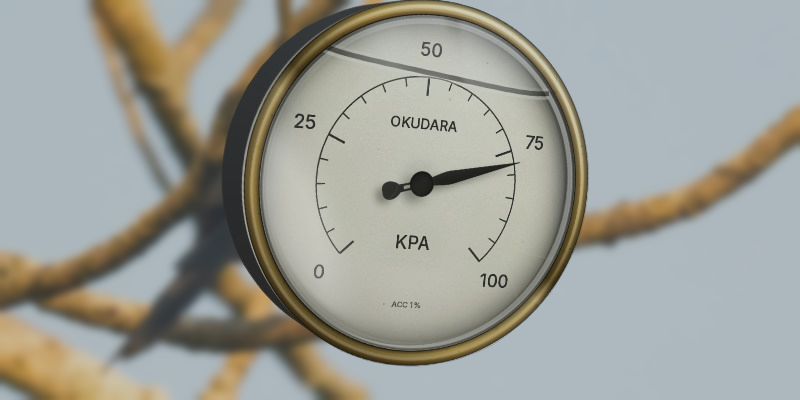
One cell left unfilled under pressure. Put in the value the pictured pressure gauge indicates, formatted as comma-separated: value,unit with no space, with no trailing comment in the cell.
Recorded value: 77.5,kPa
